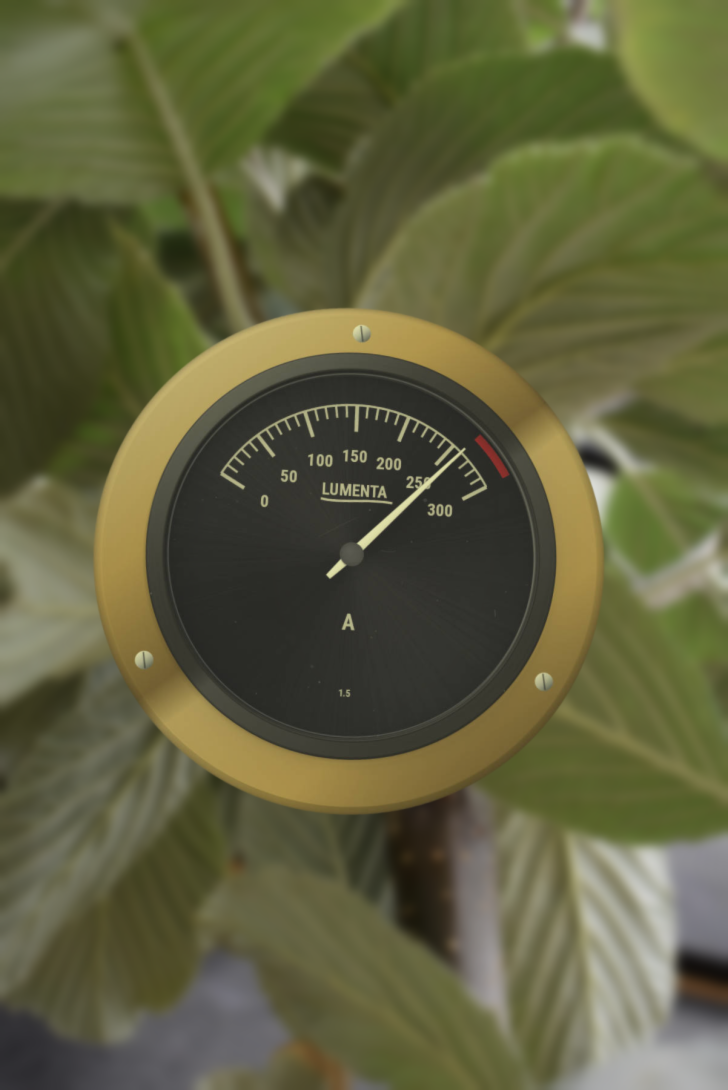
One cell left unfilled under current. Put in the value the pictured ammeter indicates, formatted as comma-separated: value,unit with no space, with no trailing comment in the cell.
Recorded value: 260,A
